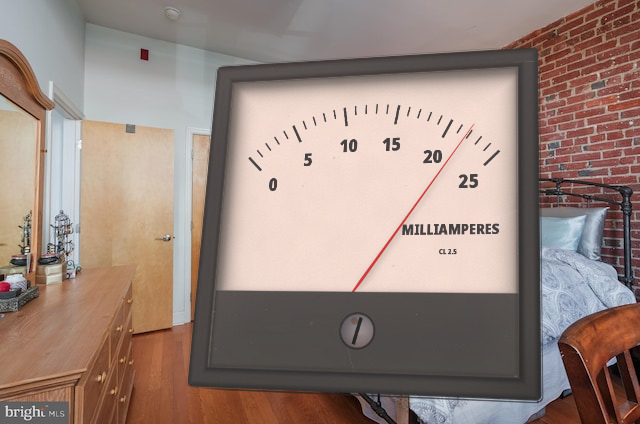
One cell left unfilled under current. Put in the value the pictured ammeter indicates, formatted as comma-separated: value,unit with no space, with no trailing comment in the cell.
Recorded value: 22,mA
